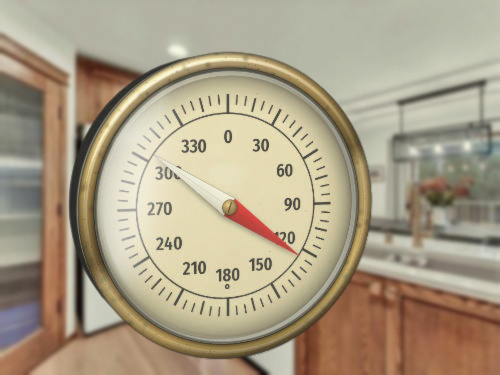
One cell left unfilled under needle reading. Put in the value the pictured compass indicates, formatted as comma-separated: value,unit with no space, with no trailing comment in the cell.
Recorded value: 125,°
